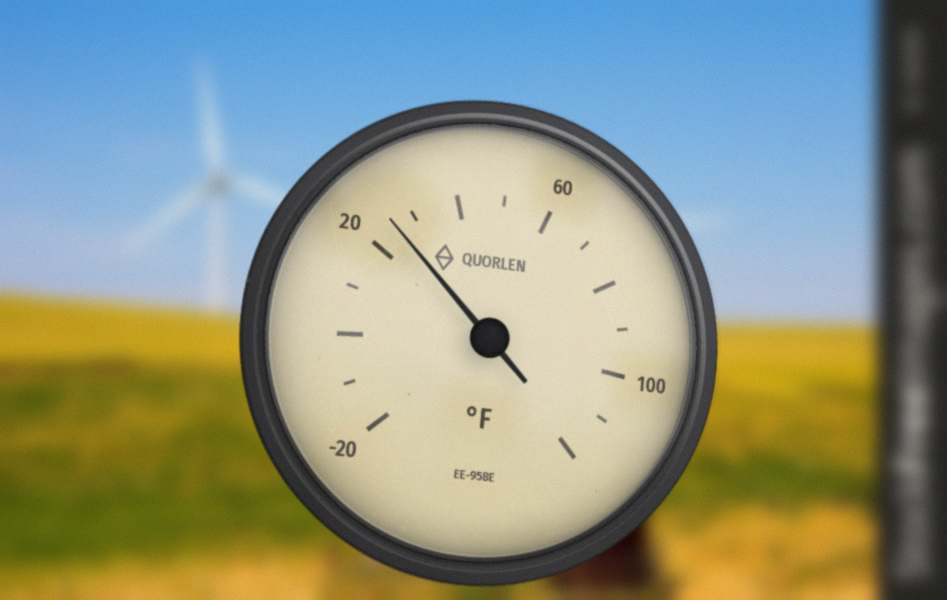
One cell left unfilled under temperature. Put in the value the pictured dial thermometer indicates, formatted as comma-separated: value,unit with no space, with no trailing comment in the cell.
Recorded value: 25,°F
